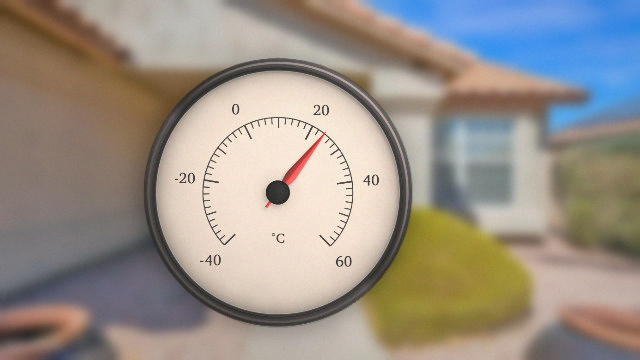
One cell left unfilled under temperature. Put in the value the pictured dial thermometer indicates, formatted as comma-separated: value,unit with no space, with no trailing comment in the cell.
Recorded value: 24,°C
